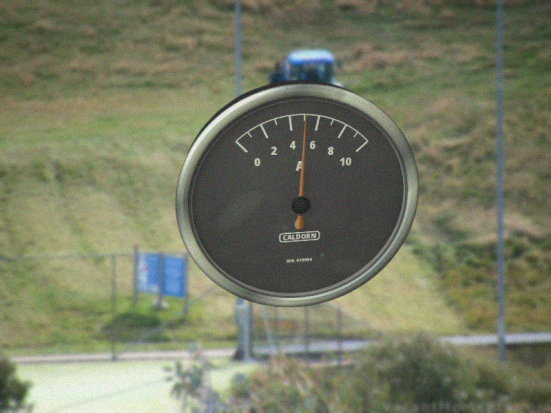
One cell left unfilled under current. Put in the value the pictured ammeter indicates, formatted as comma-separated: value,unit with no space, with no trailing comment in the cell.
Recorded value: 5,A
